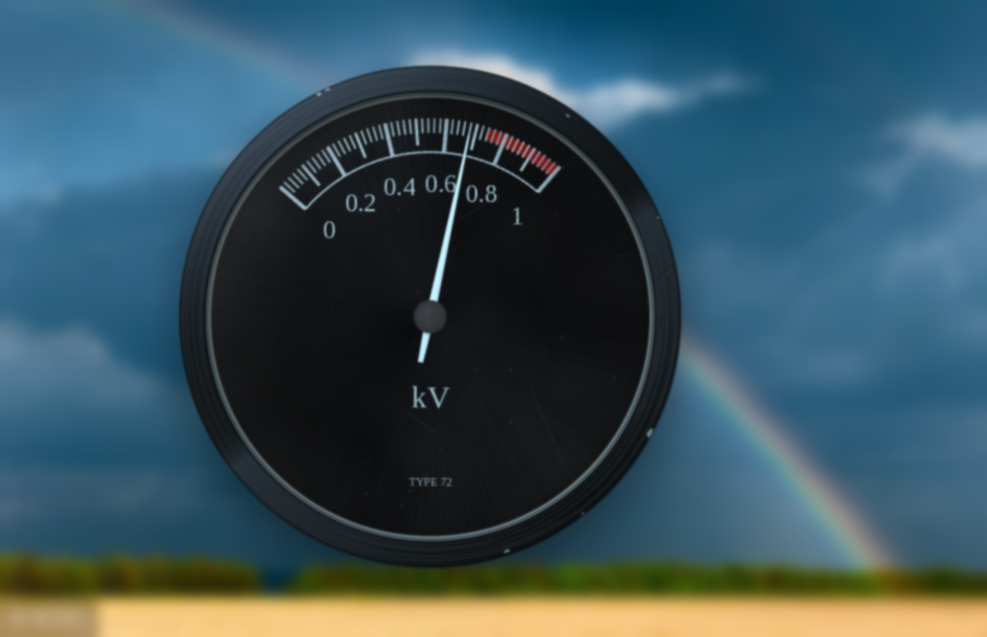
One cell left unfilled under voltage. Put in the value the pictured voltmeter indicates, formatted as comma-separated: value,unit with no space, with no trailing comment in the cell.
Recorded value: 0.68,kV
